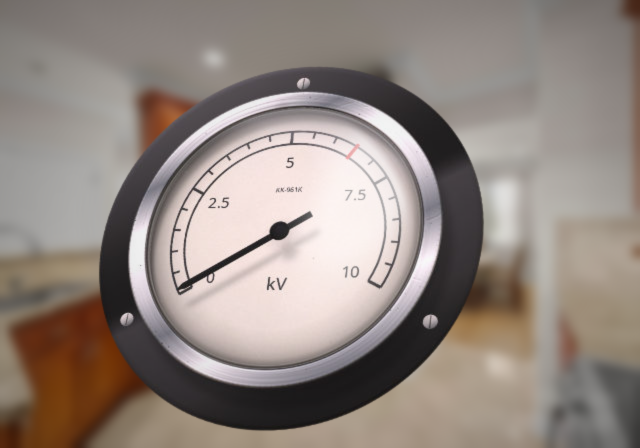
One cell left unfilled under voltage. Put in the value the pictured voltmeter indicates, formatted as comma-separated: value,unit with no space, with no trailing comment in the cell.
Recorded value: 0,kV
